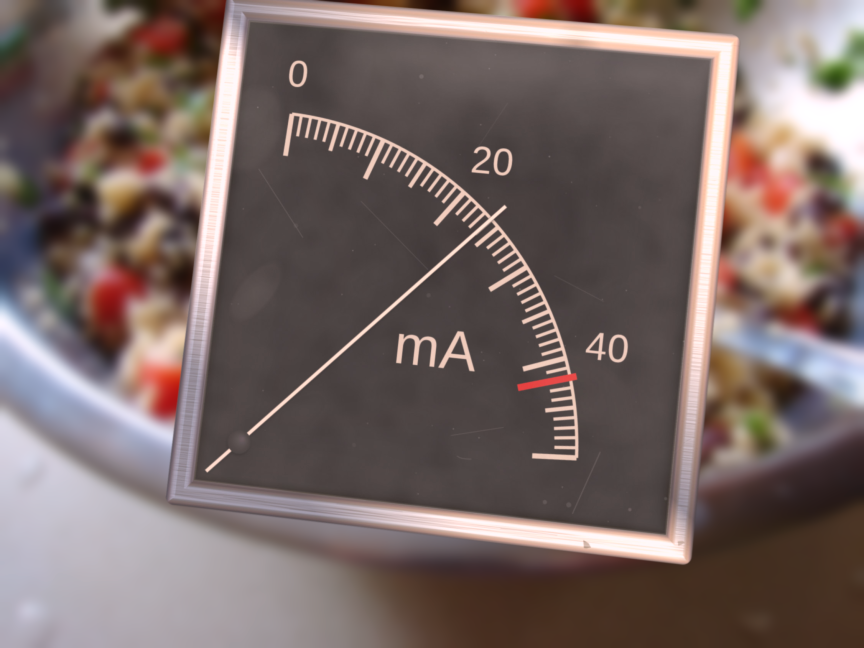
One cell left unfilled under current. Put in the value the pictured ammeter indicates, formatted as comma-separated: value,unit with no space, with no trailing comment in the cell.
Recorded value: 24,mA
